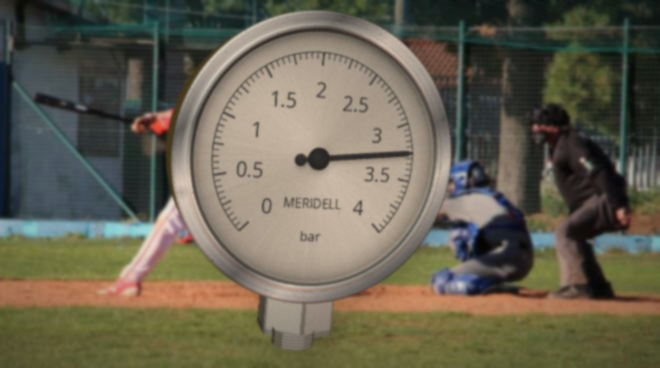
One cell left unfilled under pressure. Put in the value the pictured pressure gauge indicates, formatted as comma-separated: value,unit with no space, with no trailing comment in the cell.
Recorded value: 3.25,bar
